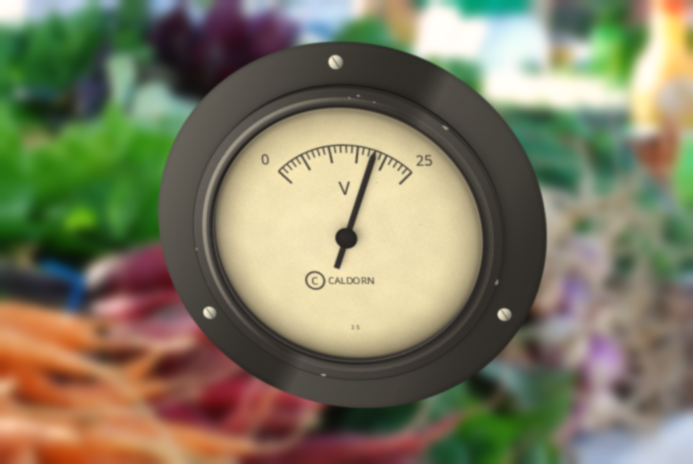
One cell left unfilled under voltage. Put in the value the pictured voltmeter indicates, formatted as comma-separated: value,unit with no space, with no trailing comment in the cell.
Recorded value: 18,V
